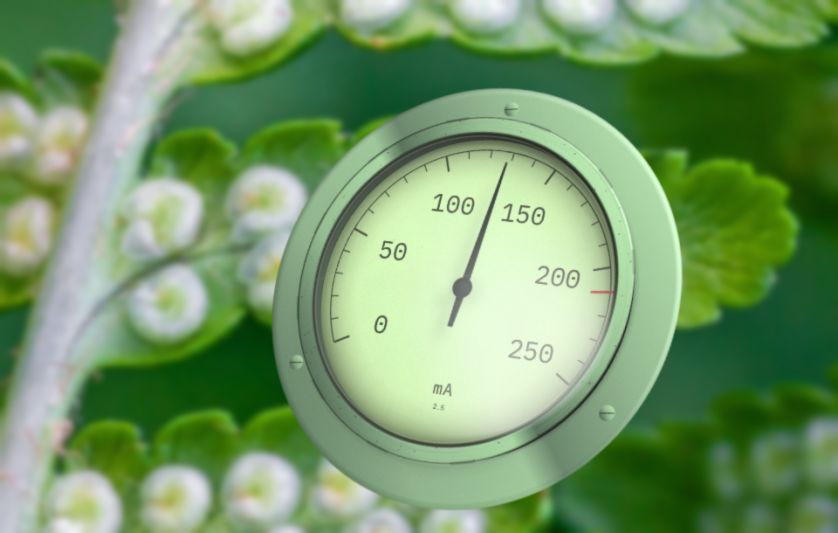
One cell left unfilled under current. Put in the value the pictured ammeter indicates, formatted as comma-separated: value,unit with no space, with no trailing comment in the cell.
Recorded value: 130,mA
